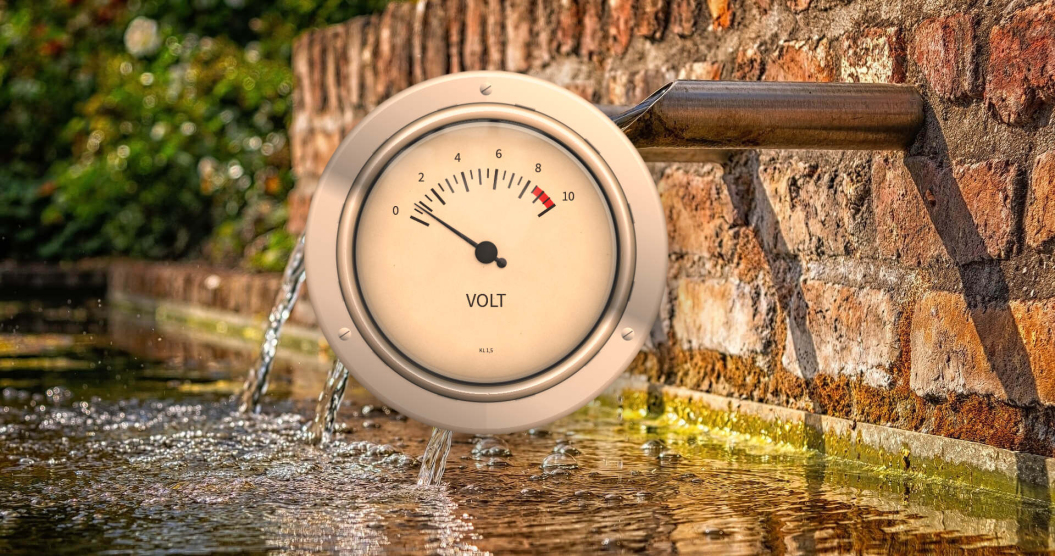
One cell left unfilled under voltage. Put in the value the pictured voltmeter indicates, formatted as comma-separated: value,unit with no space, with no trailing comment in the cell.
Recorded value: 0.75,V
